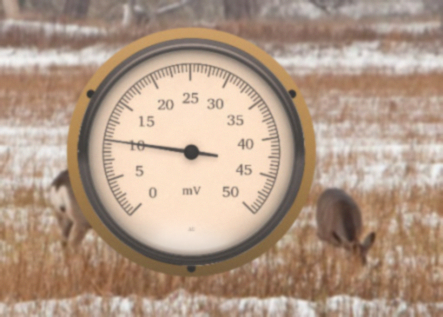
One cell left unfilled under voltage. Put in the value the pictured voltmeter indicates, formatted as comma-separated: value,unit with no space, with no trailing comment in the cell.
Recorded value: 10,mV
